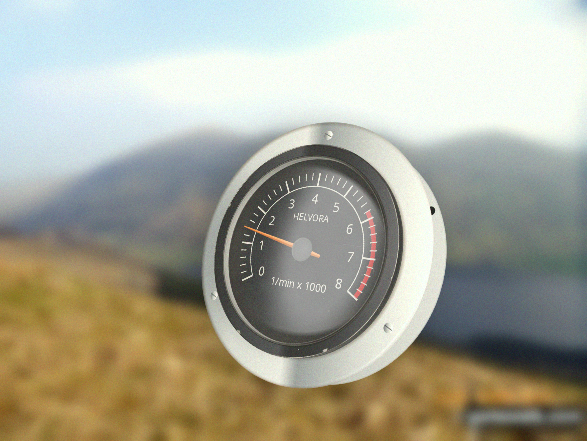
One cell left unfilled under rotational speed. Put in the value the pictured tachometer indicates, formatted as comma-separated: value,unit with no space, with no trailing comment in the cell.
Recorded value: 1400,rpm
